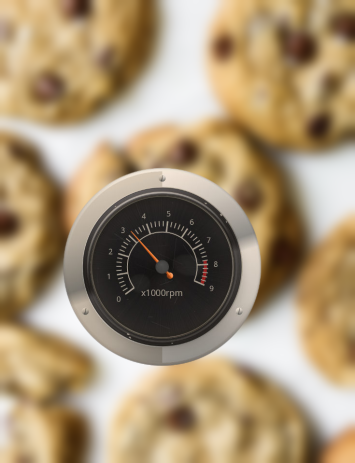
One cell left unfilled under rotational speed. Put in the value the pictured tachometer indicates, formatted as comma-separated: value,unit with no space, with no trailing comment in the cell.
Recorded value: 3200,rpm
